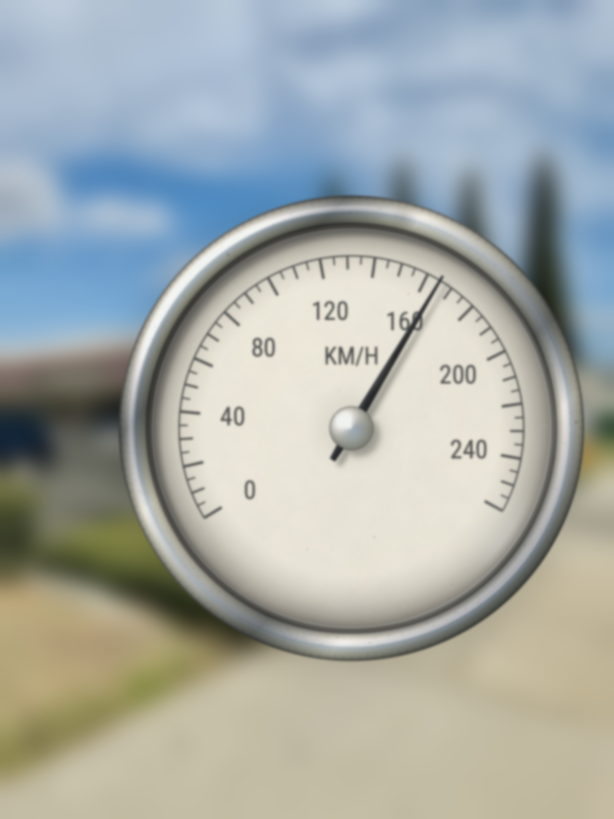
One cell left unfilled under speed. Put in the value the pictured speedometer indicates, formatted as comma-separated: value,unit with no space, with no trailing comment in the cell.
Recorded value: 165,km/h
